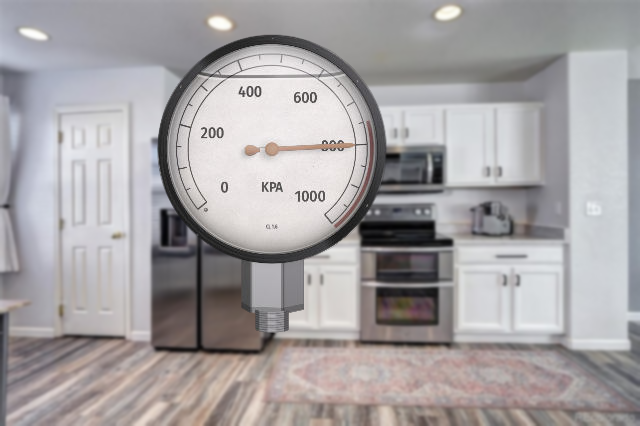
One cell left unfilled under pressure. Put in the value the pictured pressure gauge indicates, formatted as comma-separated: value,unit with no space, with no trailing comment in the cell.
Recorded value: 800,kPa
